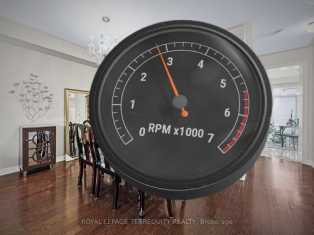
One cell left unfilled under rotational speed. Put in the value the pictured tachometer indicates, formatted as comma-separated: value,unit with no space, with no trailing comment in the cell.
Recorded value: 2800,rpm
